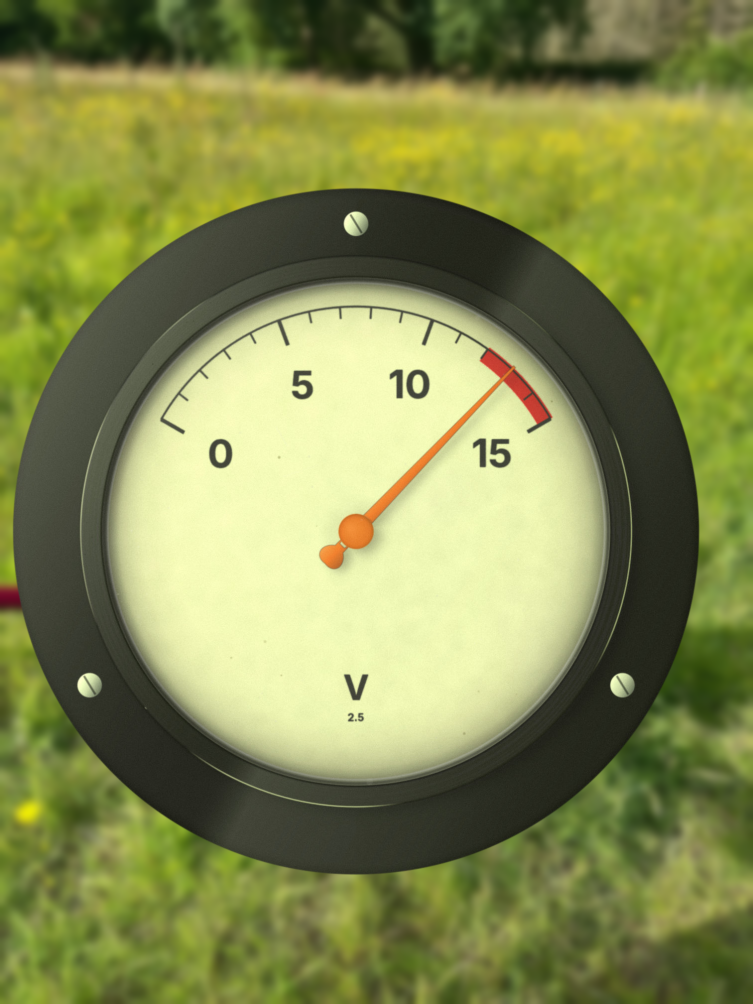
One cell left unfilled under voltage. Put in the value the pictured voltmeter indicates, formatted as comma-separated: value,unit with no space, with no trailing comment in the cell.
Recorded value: 13,V
